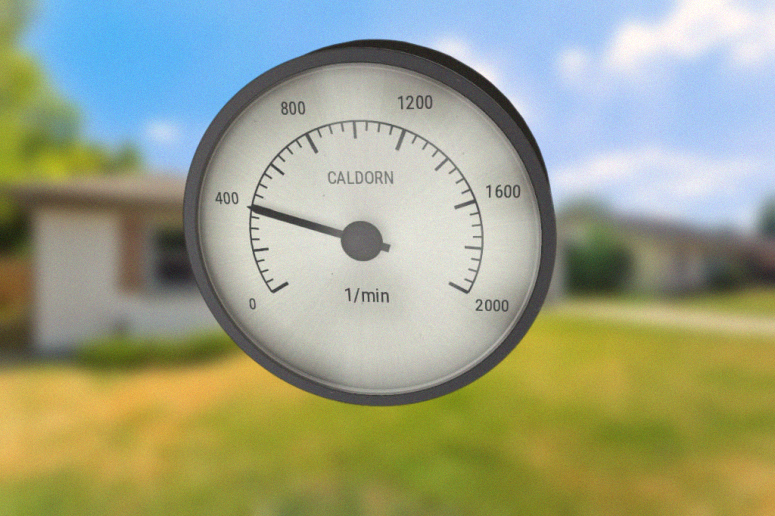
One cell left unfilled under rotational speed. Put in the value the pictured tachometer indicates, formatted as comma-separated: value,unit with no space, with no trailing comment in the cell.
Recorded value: 400,rpm
